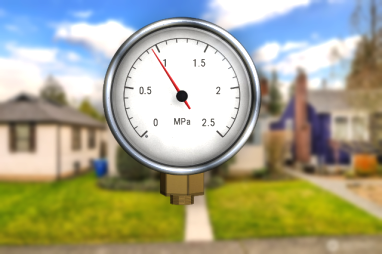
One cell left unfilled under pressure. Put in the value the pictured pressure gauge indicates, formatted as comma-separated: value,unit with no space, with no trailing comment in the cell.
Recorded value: 0.95,MPa
